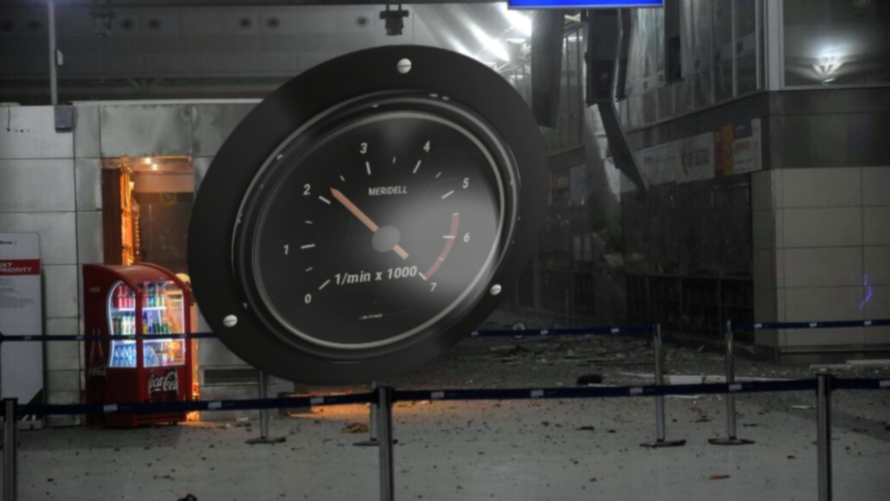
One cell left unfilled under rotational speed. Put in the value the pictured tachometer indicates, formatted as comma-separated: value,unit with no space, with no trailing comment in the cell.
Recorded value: 2250,rpm
